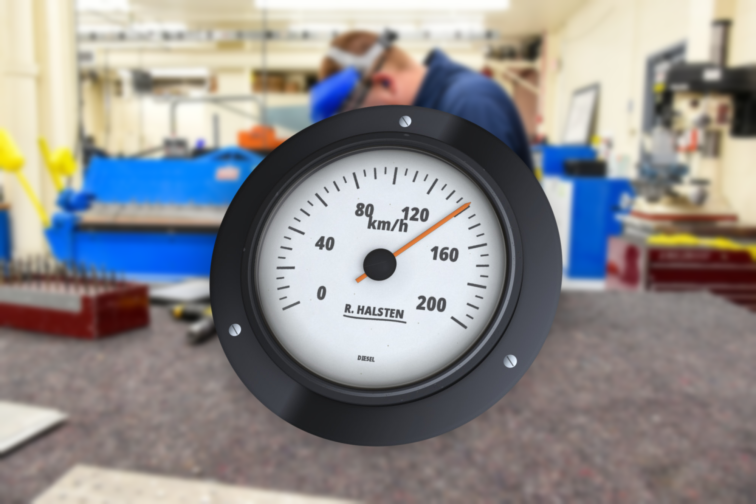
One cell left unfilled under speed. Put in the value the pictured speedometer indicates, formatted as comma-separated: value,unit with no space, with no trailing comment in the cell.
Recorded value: 140,km/h
